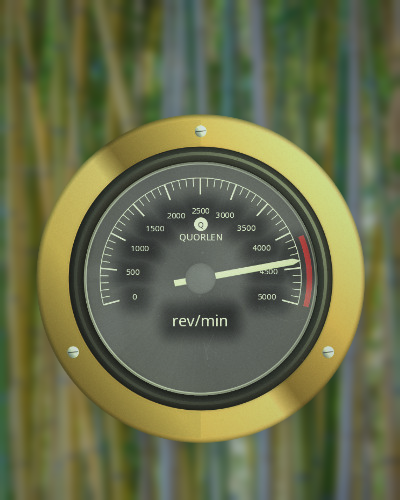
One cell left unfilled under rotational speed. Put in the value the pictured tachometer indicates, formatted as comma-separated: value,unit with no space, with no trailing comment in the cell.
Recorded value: 4400,rpm
